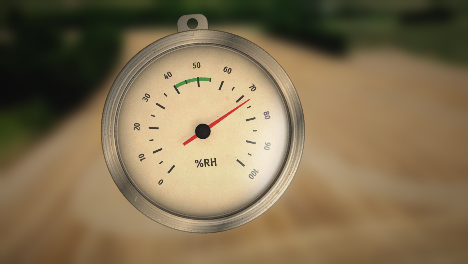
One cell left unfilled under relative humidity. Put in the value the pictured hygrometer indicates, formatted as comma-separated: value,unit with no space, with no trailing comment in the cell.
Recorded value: 72.5,%
